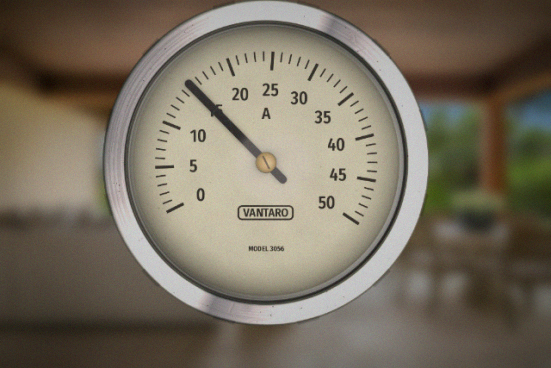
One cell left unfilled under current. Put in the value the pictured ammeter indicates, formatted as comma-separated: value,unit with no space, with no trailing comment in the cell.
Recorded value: 15,A
